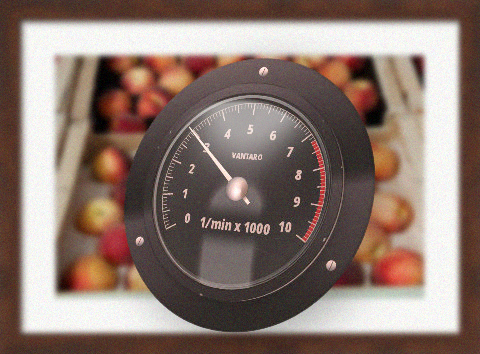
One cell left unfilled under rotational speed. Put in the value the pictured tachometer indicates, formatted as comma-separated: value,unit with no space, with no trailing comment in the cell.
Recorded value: 3000,rpm
